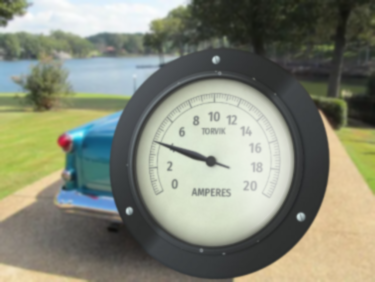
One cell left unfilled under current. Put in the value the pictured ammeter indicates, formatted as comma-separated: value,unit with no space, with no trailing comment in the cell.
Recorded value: 4,A
